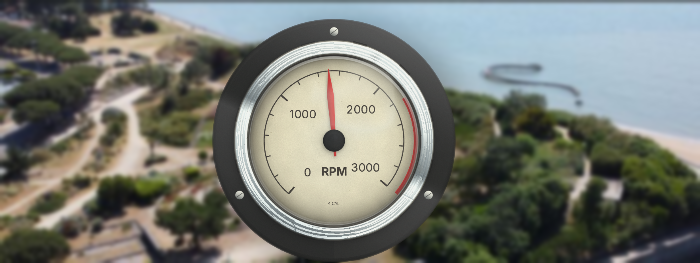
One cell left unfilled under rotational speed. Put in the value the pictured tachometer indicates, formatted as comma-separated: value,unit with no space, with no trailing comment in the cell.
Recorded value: 1500,rpm
